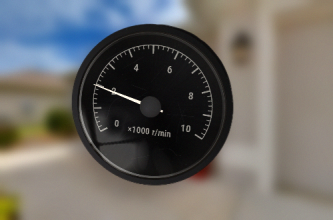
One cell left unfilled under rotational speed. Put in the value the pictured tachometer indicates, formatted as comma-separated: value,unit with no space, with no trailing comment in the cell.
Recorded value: 2000,rpm
